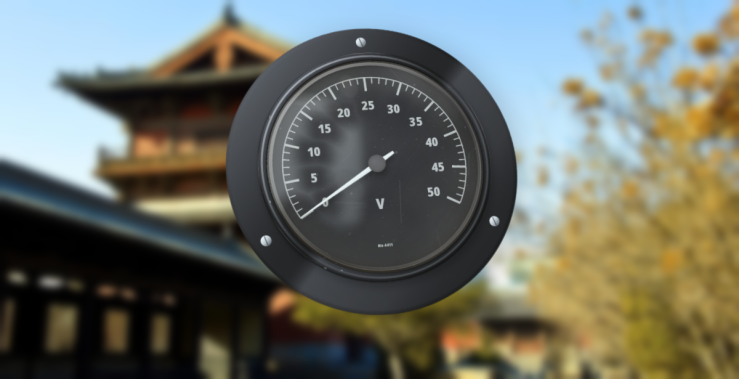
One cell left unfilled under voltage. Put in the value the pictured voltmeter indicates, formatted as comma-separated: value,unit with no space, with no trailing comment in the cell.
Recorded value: 0,V
